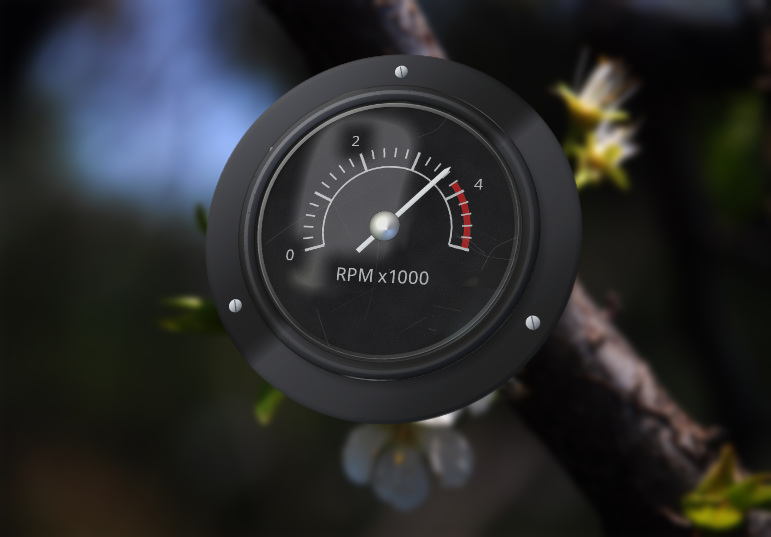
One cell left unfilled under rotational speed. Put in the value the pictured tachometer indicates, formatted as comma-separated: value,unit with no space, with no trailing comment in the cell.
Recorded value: 3600,rpm
